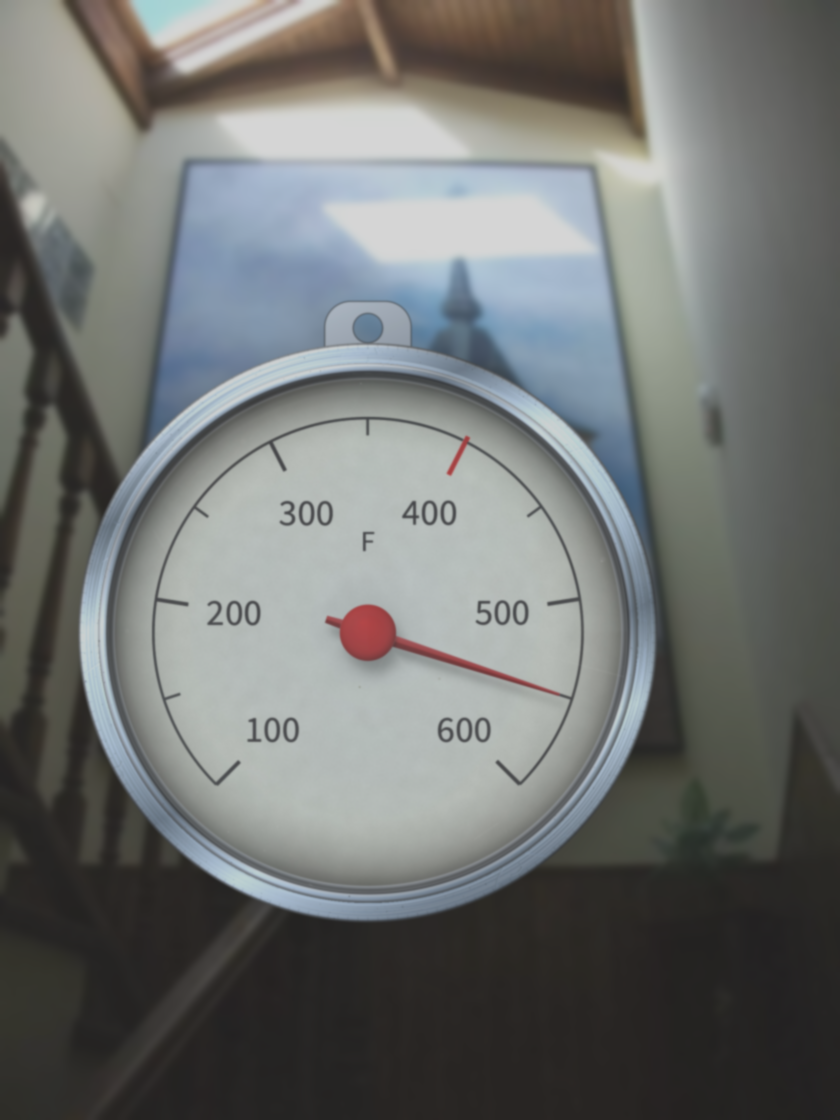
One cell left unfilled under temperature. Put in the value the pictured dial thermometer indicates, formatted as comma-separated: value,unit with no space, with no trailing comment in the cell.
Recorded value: 550,°F
